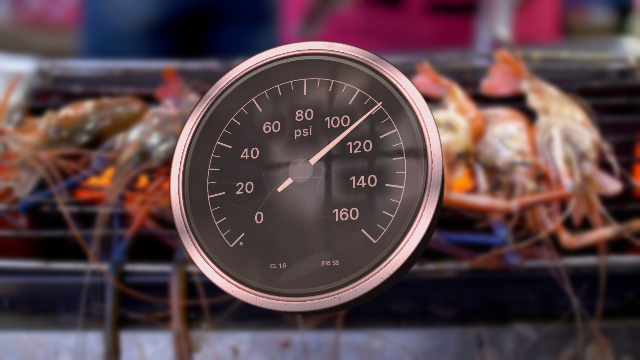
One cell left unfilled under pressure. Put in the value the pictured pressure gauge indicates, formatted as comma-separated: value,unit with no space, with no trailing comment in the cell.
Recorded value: 110,psi
